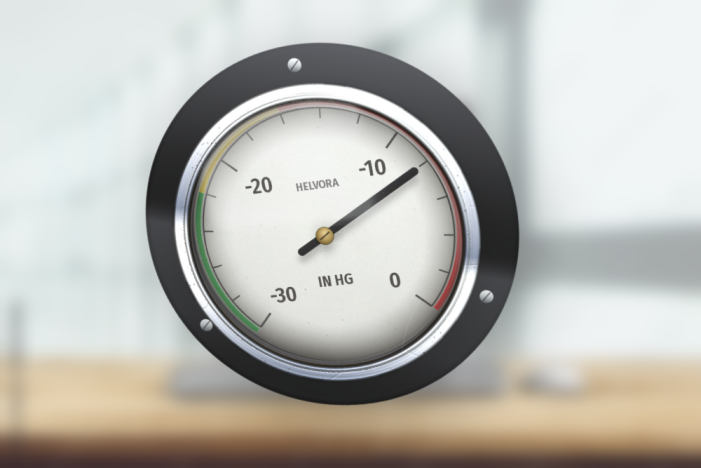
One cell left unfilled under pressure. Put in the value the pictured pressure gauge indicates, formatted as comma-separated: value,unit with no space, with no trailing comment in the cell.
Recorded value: -8,inHg
